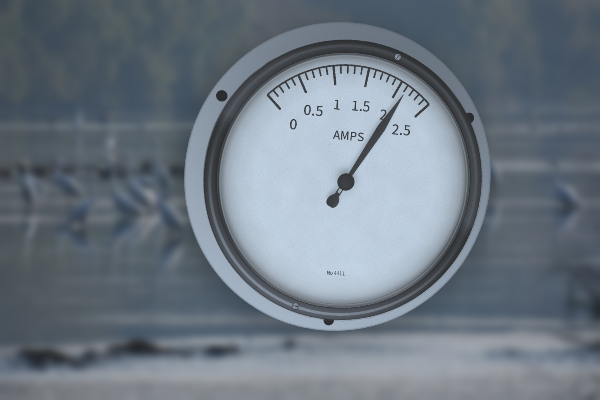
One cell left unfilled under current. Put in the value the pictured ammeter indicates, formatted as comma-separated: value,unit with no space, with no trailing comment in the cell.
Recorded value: 2.1,A
